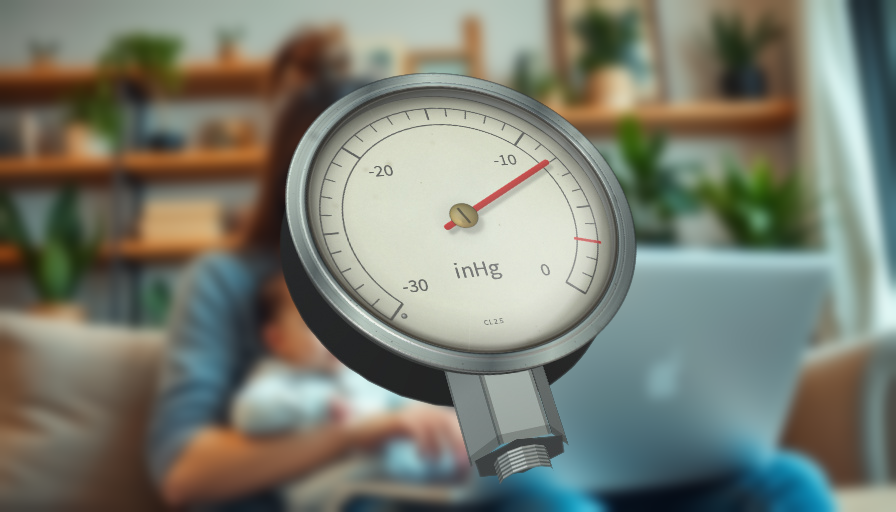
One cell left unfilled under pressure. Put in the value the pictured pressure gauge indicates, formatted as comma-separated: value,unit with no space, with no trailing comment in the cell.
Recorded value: -8,inHg
